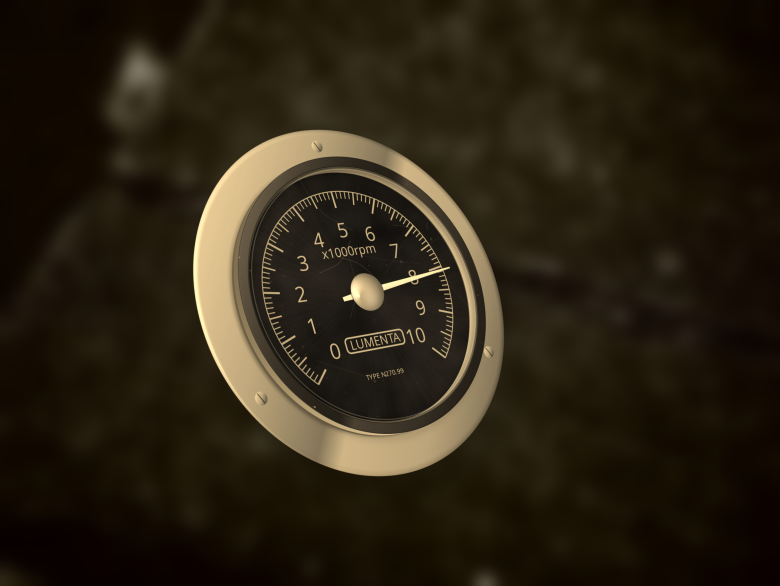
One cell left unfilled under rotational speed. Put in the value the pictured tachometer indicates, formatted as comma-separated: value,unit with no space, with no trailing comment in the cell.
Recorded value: 8100,rpm
